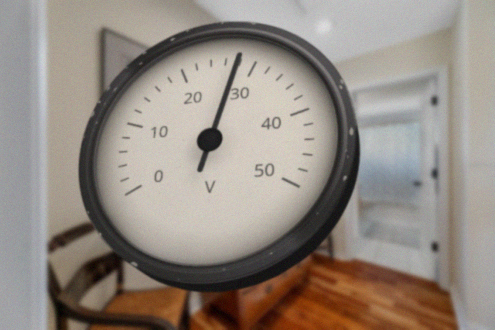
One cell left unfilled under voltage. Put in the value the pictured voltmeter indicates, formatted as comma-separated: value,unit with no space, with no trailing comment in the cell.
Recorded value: 28,V
